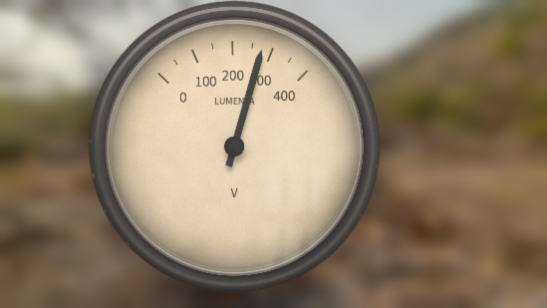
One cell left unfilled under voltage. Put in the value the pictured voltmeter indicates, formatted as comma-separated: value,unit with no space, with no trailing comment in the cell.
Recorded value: 275,V
